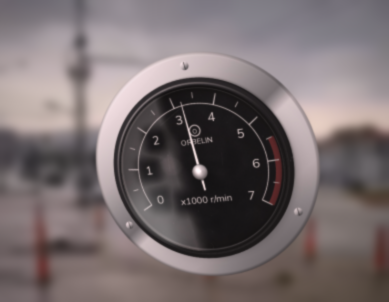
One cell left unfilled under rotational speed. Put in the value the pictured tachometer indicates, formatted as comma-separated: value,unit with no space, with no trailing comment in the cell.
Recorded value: 3250,rpm
